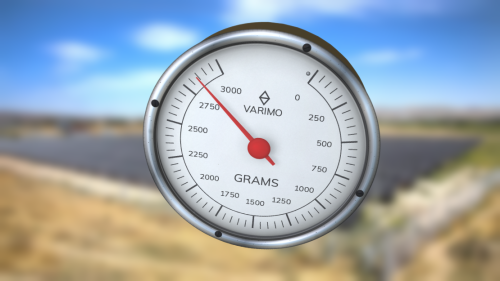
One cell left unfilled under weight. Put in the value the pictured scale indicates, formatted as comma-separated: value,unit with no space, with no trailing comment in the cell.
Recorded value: 2850,g
